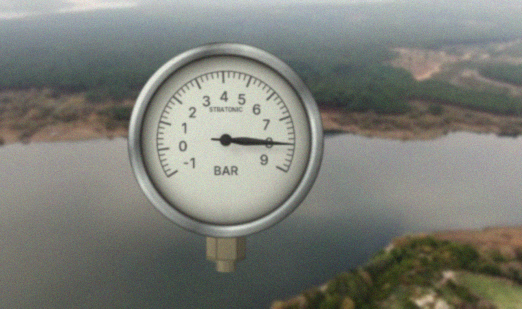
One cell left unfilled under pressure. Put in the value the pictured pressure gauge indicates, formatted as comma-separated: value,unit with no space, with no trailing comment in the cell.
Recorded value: 8,bar
